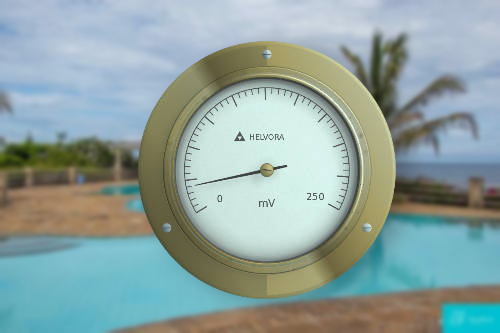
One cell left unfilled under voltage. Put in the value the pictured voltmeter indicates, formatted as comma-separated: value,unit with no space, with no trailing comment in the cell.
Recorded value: 20,mV
